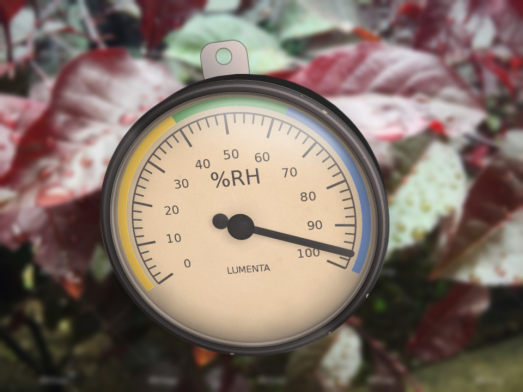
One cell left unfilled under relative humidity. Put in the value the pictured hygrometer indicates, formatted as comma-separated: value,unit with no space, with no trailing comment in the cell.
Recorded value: 96,%
